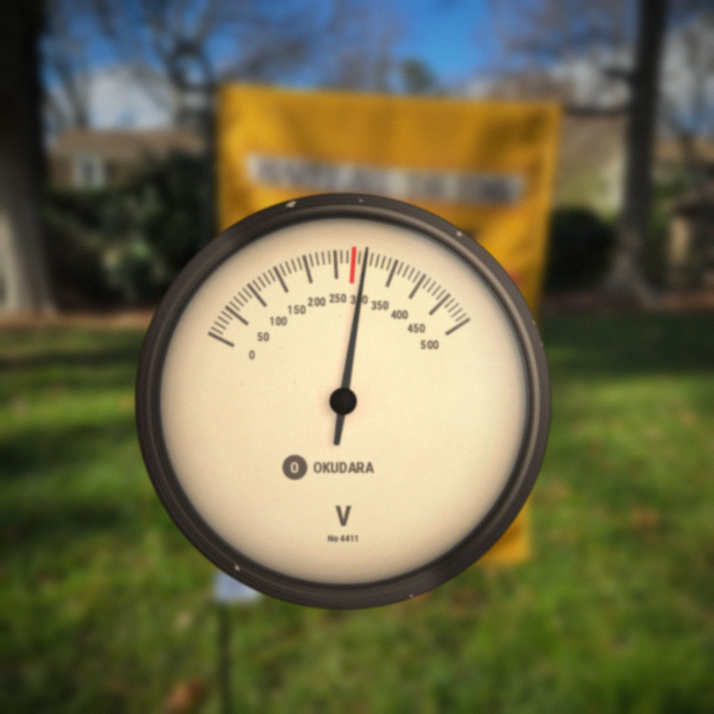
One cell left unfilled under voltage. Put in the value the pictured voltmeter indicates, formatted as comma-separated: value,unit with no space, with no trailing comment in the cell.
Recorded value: 300,V
